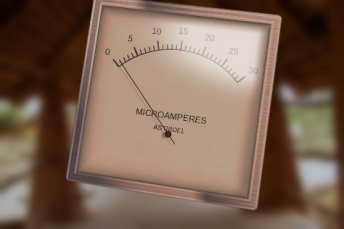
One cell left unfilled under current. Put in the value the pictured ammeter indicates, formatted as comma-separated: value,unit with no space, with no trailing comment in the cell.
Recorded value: 1,µA
